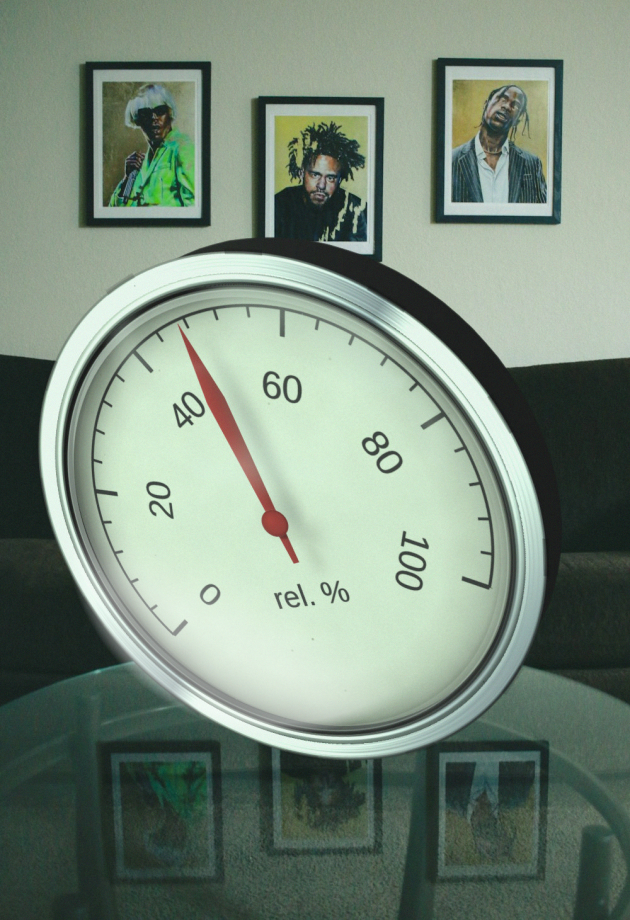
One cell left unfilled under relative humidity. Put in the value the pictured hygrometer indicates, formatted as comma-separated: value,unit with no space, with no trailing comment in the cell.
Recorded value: 48,%
